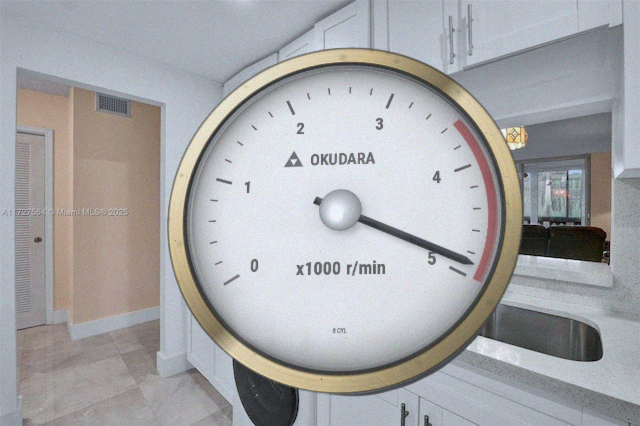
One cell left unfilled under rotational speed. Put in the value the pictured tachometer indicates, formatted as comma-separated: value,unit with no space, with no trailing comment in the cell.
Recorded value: 4900,rpm
